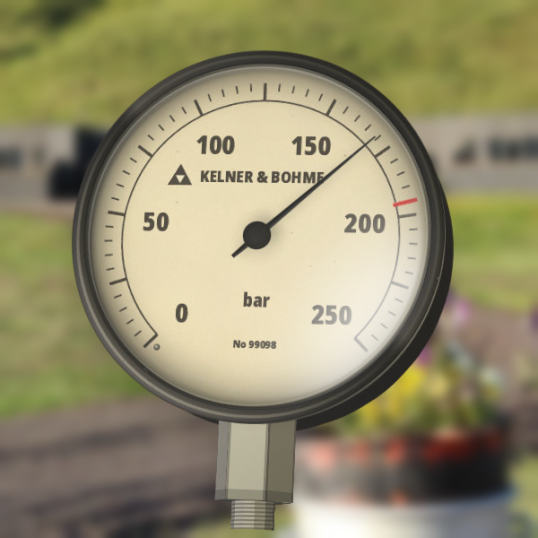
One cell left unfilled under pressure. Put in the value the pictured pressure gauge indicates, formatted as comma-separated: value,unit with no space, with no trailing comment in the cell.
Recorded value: 170,bar
